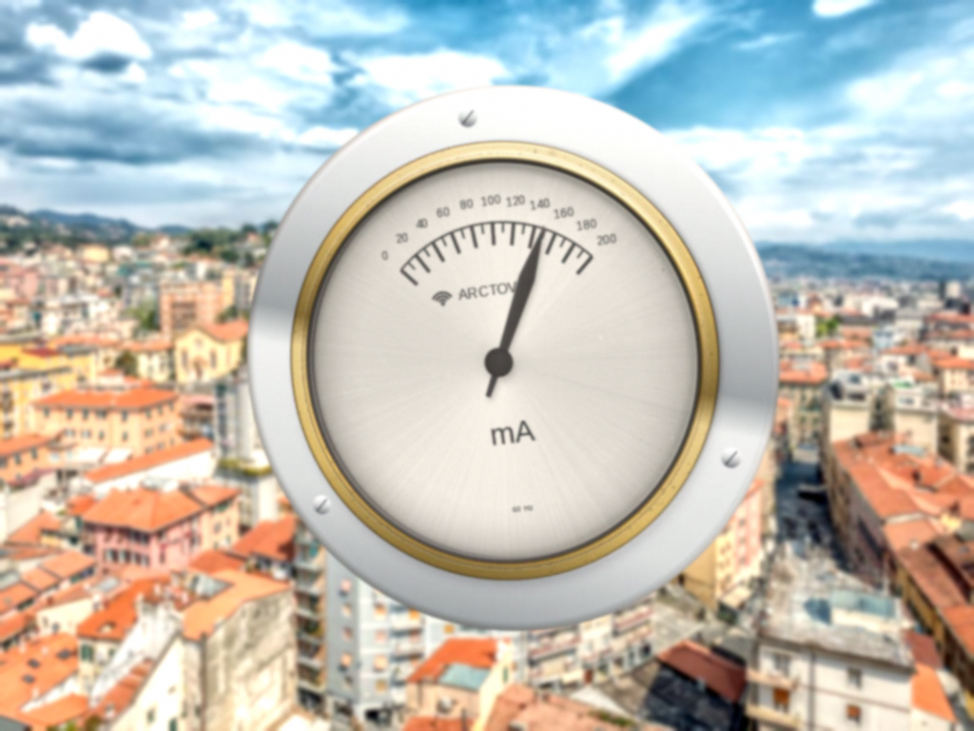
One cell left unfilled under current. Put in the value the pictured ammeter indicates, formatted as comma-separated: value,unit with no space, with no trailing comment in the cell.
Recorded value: 150,mA
